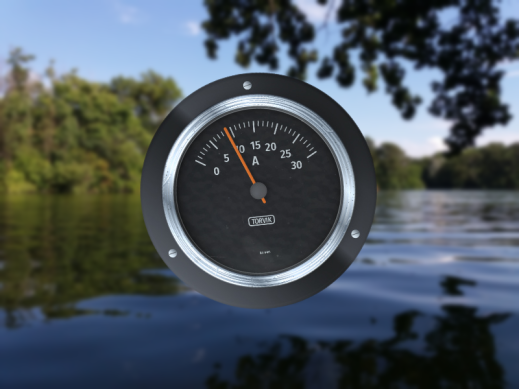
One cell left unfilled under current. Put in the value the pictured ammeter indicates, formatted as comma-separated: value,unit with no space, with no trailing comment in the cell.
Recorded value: 9,A
